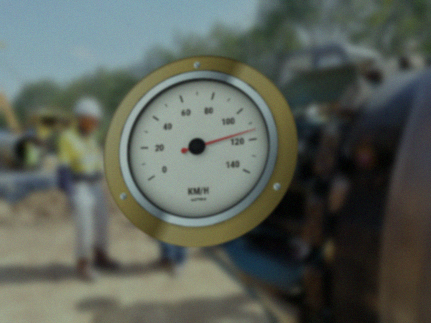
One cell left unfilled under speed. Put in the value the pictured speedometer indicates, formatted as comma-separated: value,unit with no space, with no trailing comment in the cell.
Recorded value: 115,km/h
